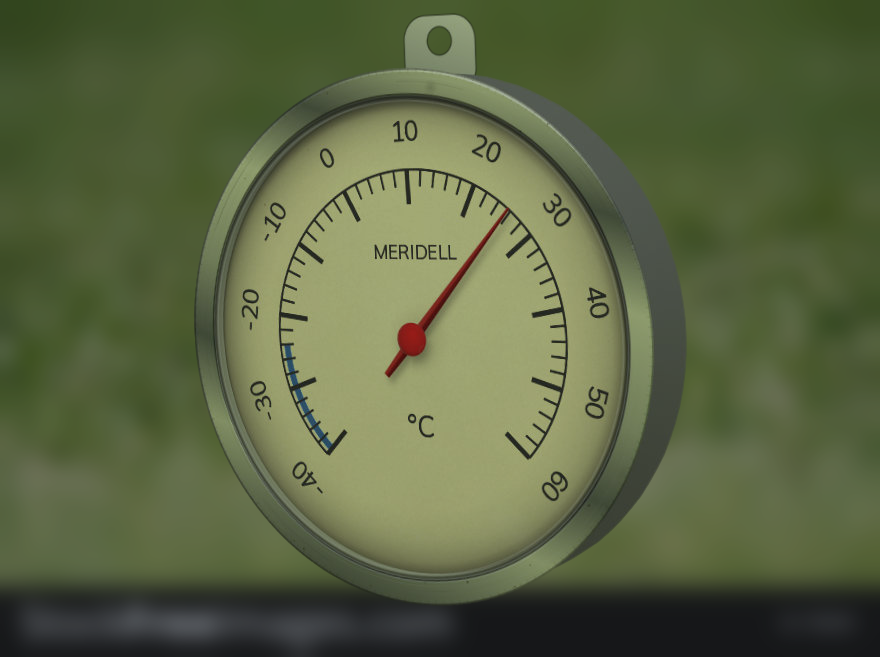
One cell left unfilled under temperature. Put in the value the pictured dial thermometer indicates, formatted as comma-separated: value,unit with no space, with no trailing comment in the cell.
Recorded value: 26,°C
